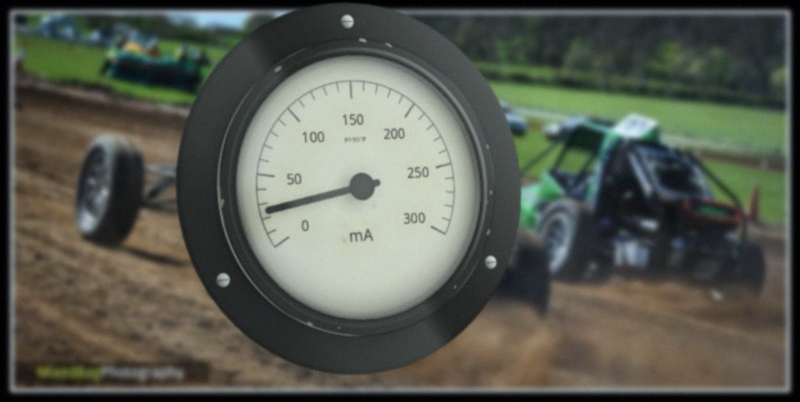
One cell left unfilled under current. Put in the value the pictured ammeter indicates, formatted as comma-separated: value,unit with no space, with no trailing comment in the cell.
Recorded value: 25,mA
